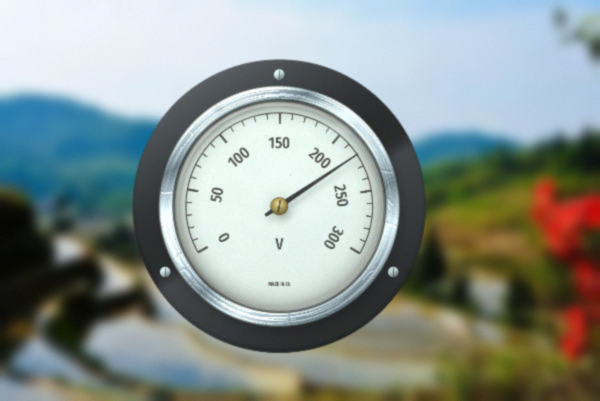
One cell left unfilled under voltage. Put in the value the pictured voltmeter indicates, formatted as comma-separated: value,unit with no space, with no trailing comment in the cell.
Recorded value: 220,V
